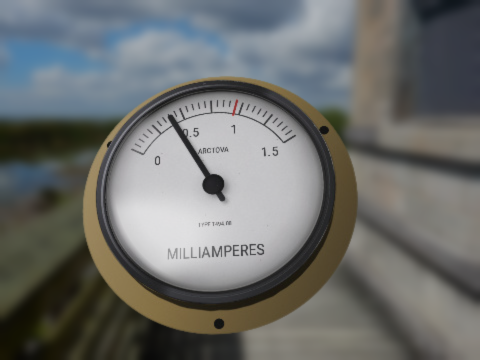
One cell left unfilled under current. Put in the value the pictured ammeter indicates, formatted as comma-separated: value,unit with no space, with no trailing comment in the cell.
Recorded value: 0.4,mA
